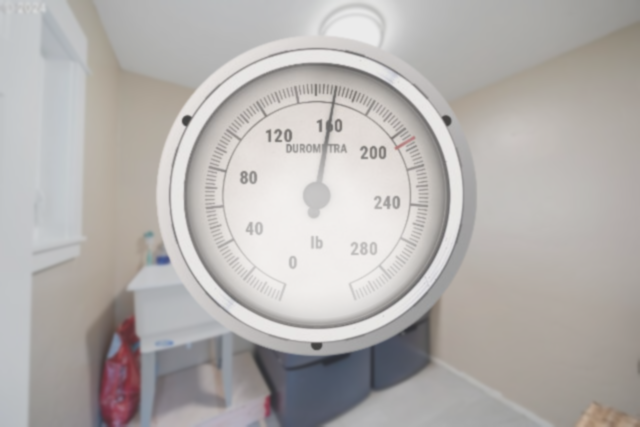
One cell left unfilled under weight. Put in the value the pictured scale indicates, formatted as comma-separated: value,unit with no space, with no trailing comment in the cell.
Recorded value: 160,lb
